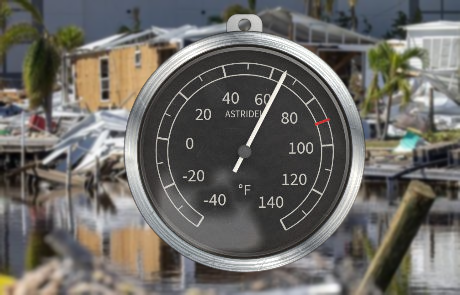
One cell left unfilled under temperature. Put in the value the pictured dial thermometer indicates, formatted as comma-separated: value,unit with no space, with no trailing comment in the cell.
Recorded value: 65,°F
